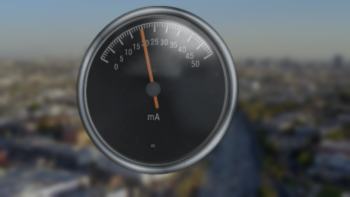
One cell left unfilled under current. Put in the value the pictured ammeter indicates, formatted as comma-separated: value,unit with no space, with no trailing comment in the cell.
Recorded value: 20,mA
